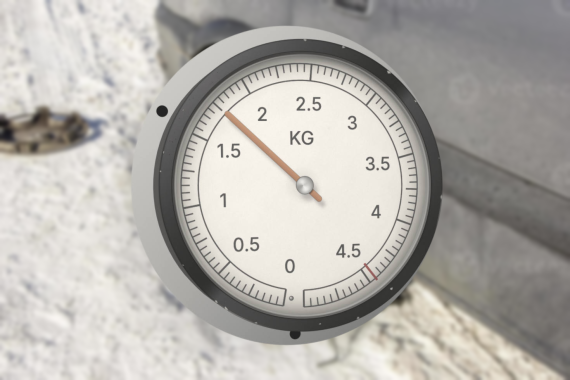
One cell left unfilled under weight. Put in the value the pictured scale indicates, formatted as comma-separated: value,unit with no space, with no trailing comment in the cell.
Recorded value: 1.75,kg
